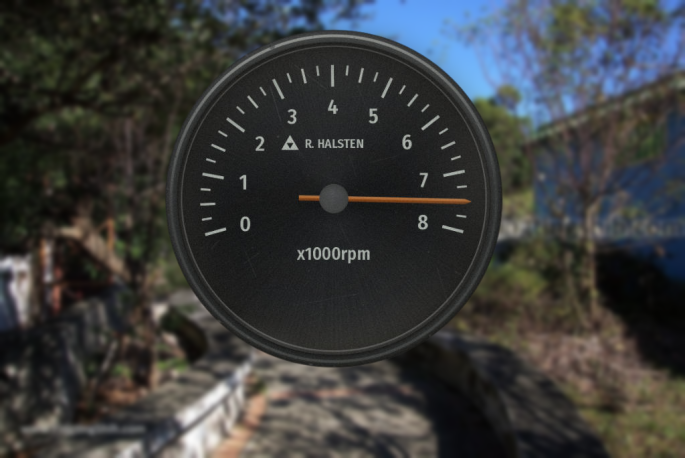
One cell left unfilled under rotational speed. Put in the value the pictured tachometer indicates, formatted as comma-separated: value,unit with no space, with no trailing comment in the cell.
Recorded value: 7500,rpm
